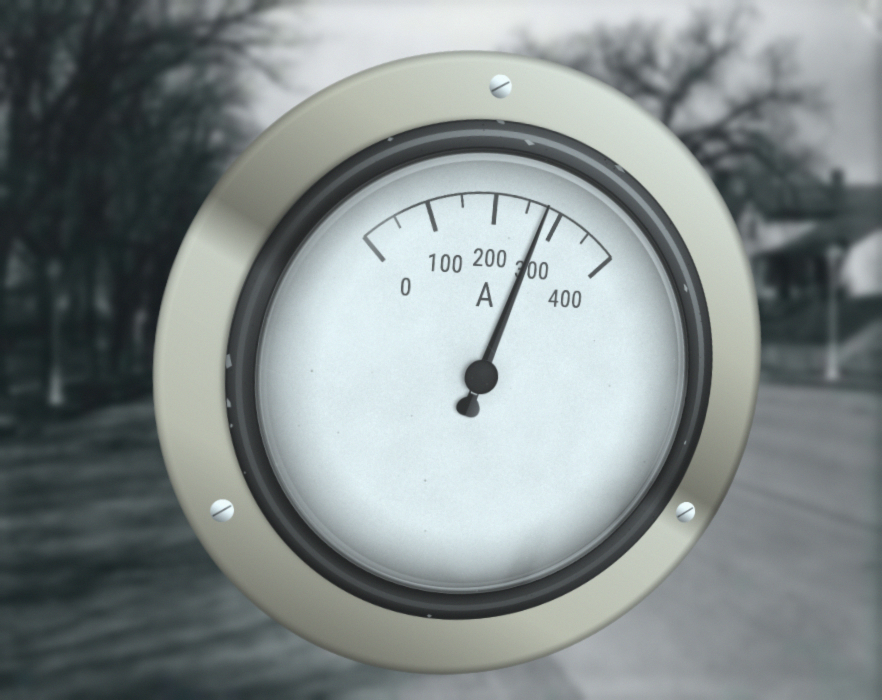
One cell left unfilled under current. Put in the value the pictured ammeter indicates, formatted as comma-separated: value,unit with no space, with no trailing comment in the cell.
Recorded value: 275,A
